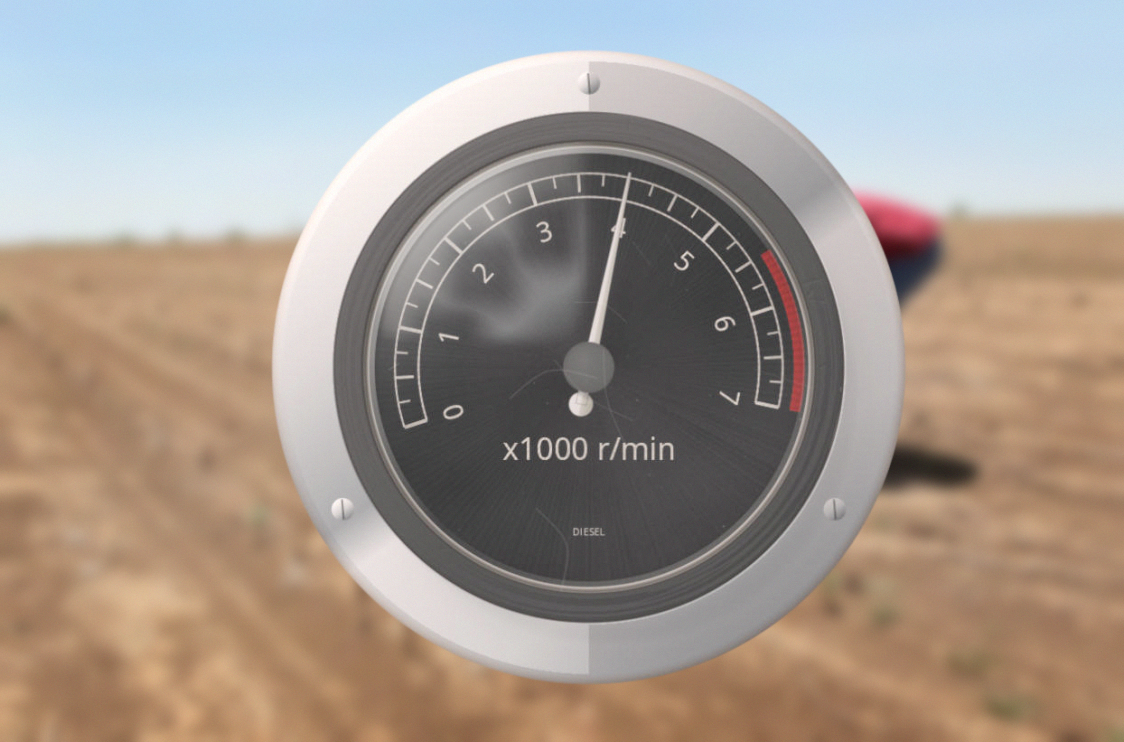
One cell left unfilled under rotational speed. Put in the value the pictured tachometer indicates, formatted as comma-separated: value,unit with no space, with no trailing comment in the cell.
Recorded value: 4000,rpm
